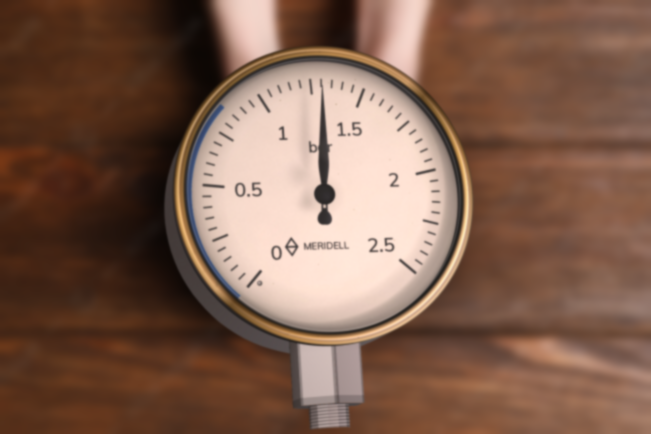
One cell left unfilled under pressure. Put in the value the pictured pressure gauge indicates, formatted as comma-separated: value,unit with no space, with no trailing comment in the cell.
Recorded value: 1.3,bar
